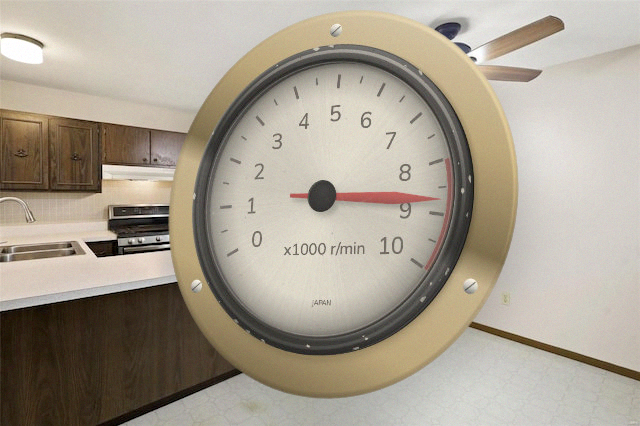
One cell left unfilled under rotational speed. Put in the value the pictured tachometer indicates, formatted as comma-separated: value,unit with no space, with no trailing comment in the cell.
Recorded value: 8750,rpm
